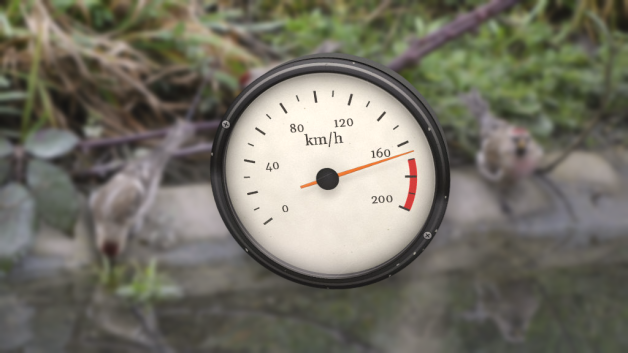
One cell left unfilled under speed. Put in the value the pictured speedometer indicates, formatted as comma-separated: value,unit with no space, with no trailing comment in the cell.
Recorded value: 165,km/h
